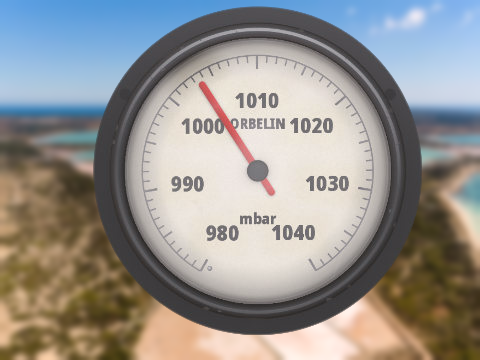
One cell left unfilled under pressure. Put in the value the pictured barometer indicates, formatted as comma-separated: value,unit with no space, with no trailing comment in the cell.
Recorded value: 1003.5,mbar
